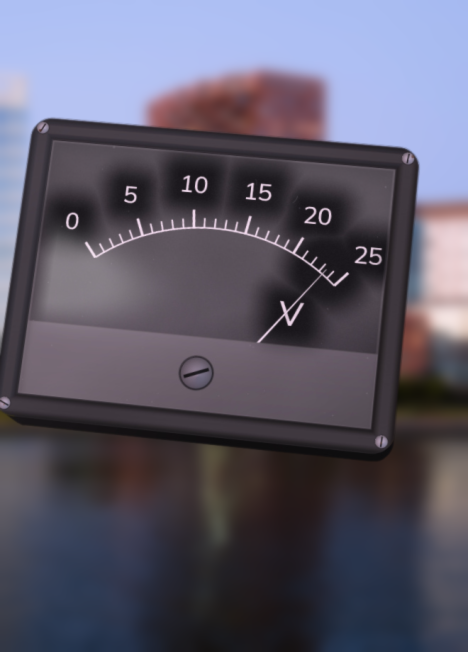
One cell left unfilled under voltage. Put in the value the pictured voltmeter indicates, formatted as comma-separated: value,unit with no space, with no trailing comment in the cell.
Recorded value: 23.5,V
